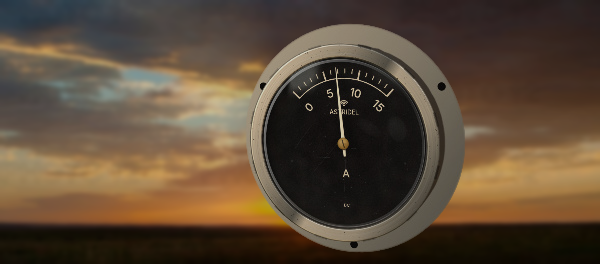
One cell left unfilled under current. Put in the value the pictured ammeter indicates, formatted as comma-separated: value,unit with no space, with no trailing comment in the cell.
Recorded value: 7,A
